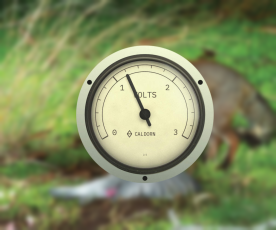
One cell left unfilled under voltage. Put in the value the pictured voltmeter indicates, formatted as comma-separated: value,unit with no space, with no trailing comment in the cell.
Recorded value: 1.2,V
